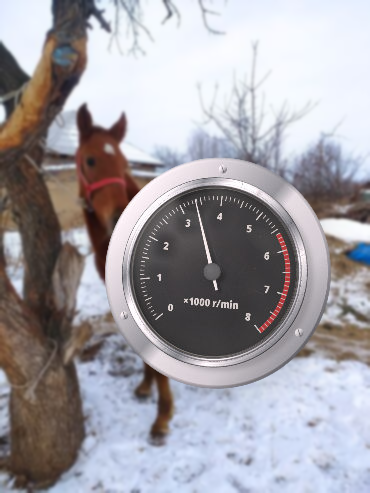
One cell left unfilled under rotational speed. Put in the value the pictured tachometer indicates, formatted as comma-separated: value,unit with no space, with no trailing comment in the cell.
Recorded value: 3400,rpm
